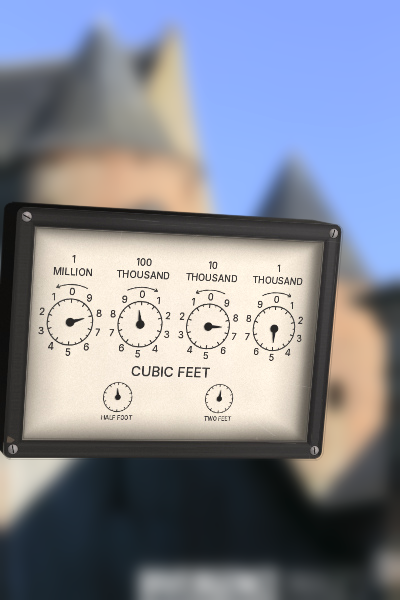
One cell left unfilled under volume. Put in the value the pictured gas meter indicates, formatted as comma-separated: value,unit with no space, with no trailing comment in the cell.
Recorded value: 797500,ft³
